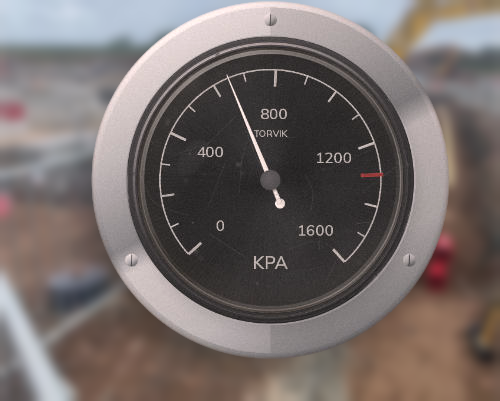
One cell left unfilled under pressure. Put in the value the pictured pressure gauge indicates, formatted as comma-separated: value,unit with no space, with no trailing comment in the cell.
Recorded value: 650,kPa
